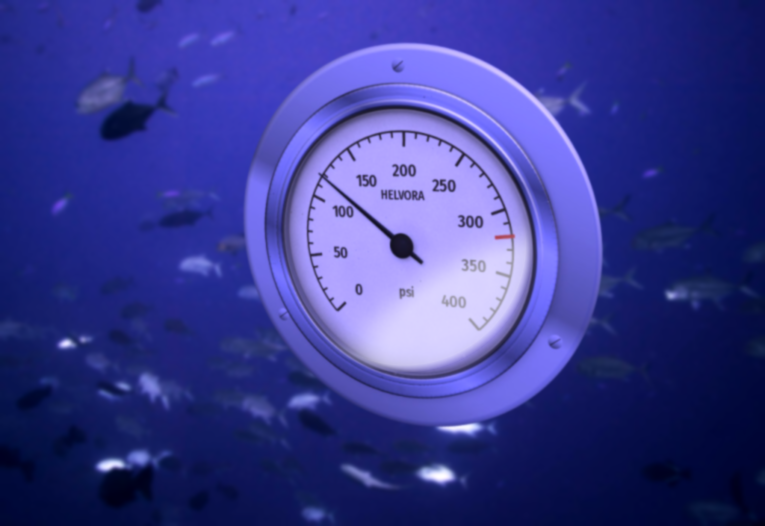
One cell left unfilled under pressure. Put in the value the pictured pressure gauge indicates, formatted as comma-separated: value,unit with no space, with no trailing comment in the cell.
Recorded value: 120,psi
